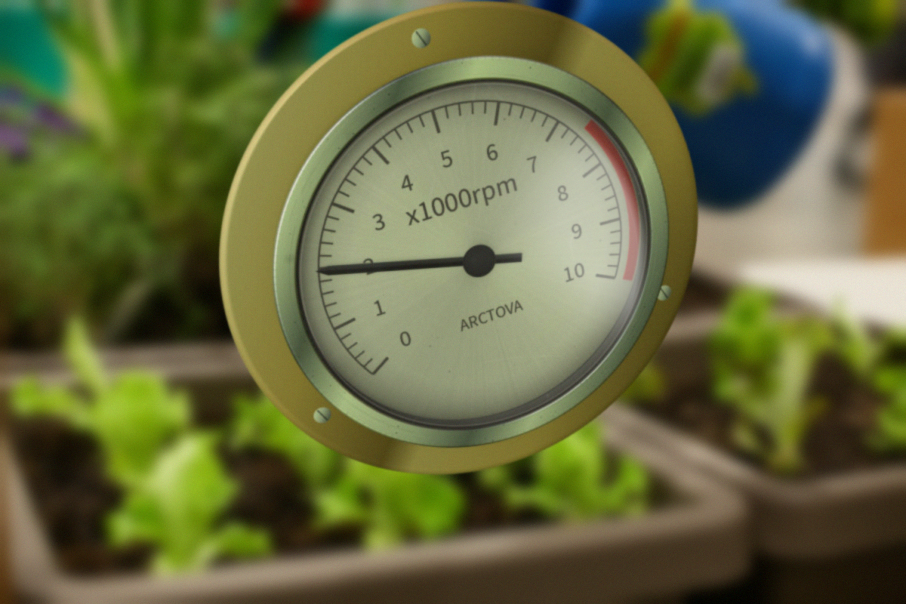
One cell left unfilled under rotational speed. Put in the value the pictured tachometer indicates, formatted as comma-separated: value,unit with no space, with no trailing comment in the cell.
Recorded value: 2000,rpm
